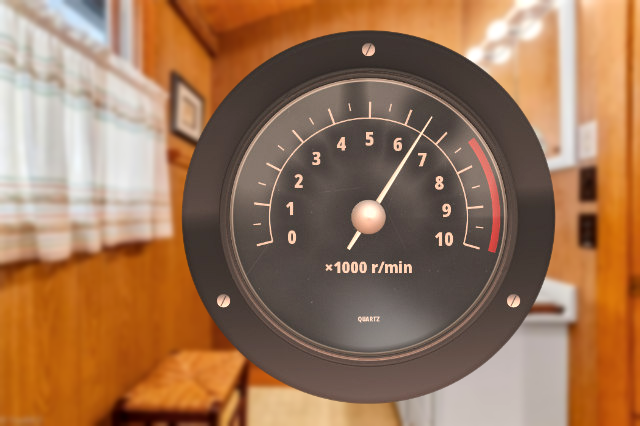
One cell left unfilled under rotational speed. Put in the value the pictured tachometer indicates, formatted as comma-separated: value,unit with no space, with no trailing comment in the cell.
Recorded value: 6500,rpm
